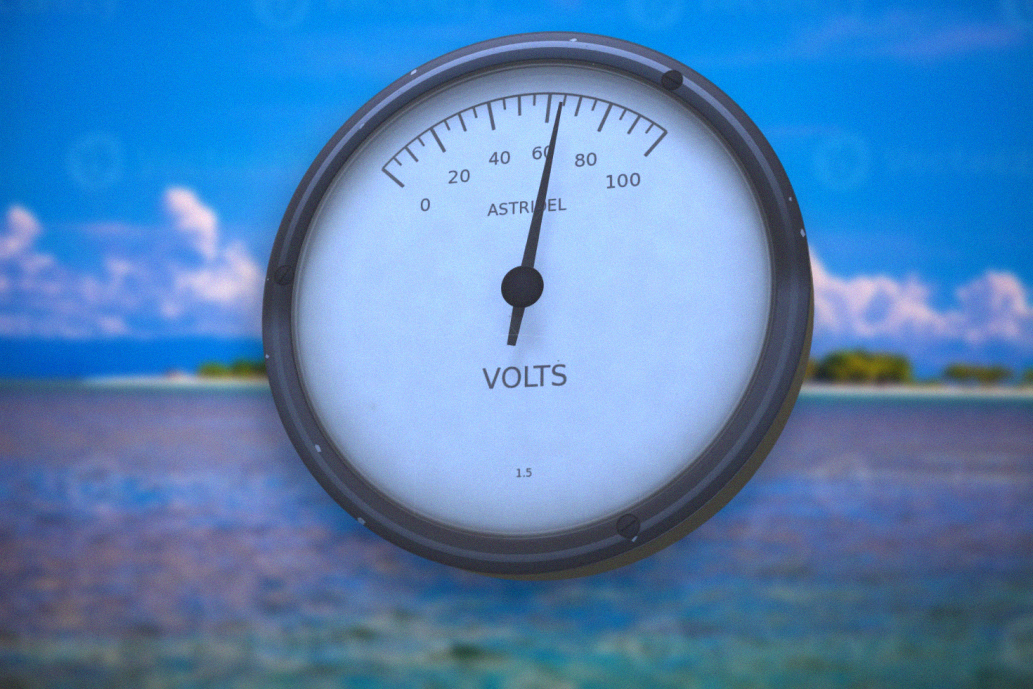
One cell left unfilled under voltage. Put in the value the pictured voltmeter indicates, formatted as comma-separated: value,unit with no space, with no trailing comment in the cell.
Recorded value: 65,V
